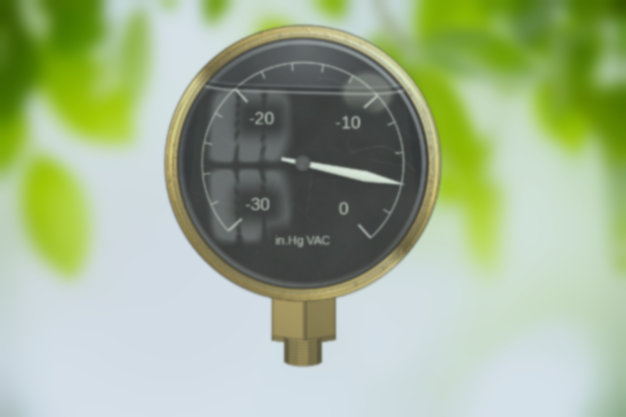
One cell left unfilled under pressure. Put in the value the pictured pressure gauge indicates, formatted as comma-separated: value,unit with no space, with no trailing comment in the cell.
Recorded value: -4,inHg
